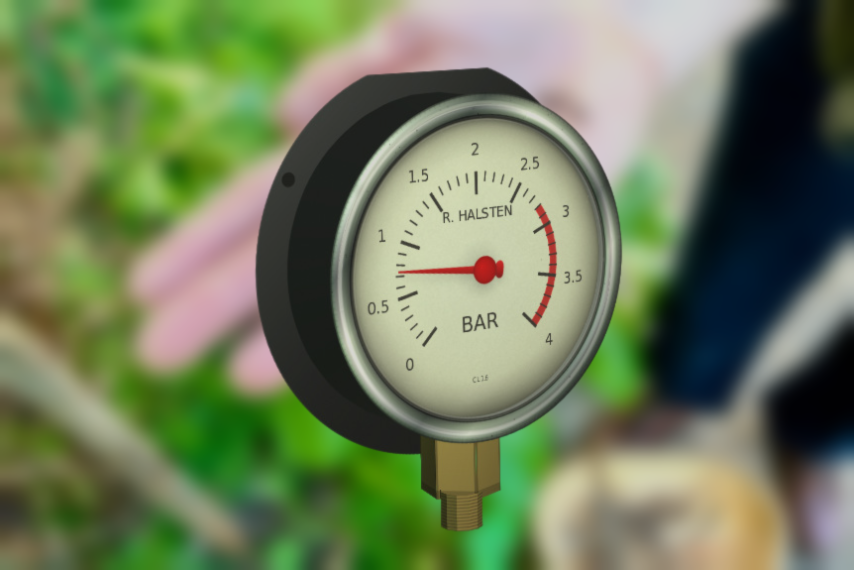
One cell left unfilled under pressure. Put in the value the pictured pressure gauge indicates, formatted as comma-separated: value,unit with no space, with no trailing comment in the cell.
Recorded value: 0.75,bar
